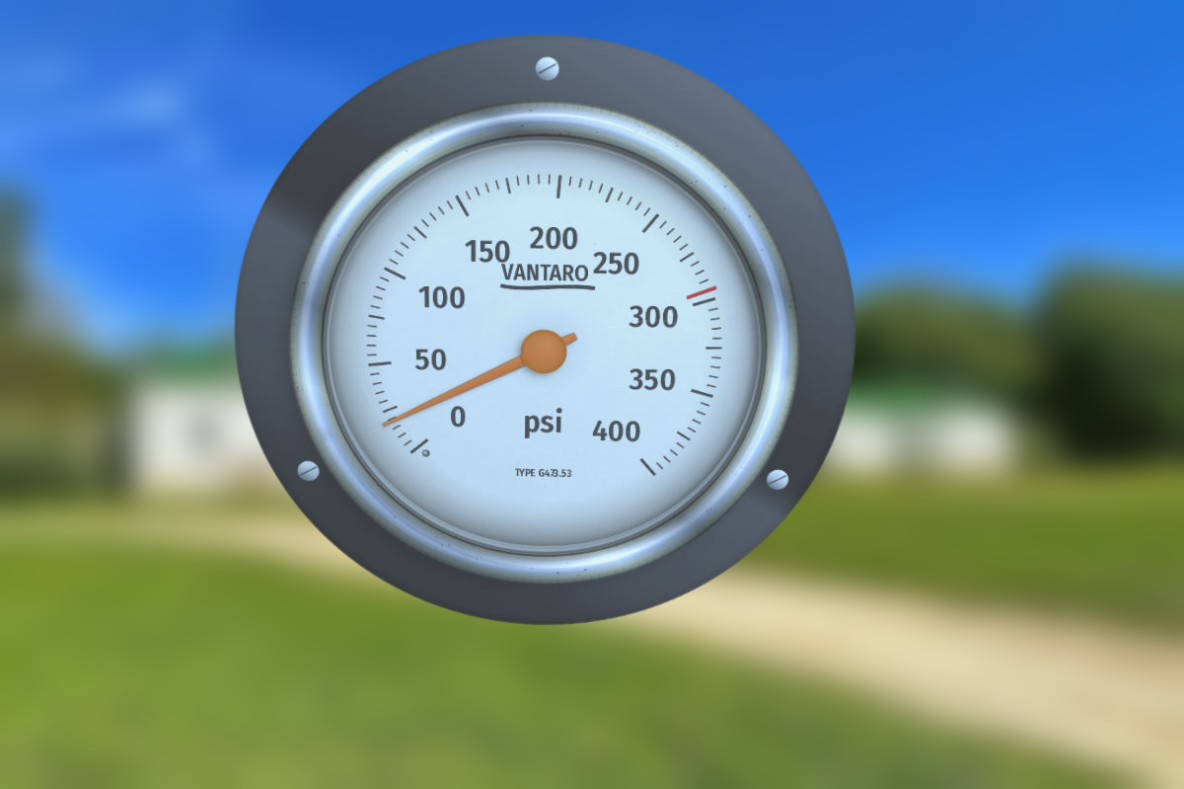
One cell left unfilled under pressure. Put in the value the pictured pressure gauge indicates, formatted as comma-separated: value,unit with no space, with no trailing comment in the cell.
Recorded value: 20,psi
